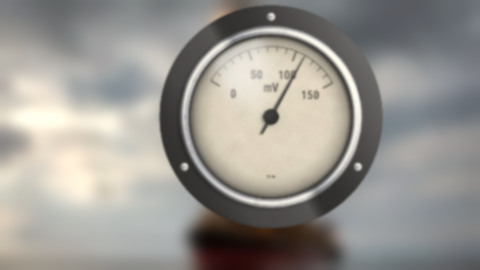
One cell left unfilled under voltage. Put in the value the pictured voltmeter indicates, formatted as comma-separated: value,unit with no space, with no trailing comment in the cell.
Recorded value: 110,mV
